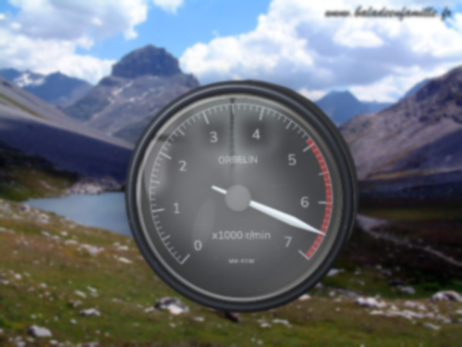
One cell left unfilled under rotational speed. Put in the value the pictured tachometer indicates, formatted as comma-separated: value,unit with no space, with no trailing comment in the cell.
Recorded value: 6500,rpm
